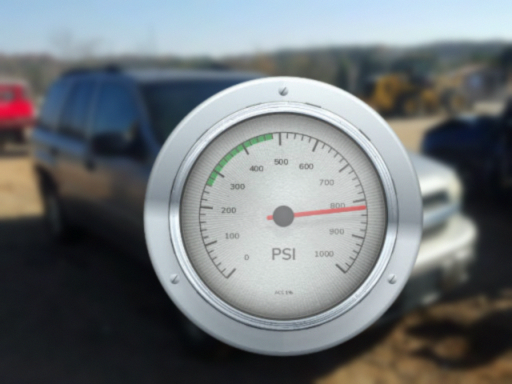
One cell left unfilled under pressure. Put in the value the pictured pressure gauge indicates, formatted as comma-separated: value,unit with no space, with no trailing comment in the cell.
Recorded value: 820,psi
